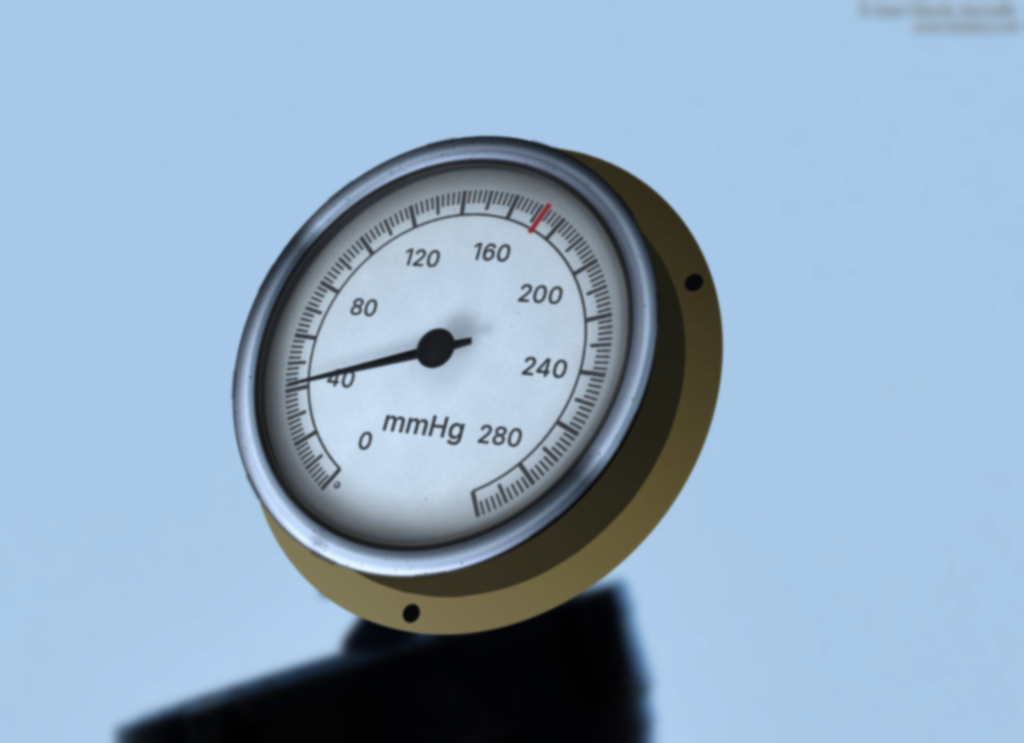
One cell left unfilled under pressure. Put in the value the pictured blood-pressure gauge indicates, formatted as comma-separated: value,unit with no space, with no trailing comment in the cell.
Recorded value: 40,mmHg
